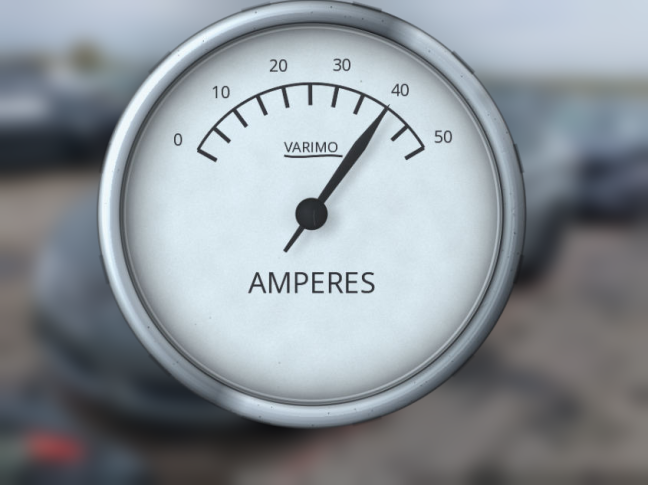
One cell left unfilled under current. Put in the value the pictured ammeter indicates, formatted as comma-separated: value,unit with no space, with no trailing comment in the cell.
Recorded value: 40,A
